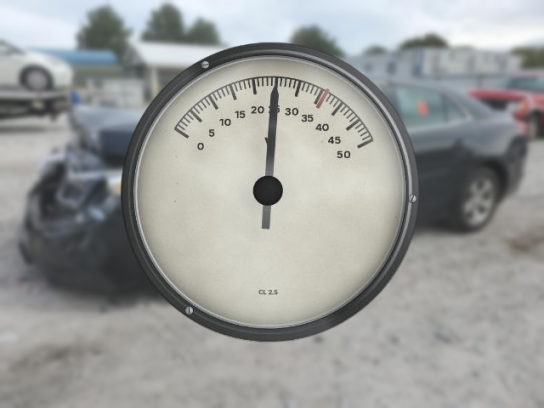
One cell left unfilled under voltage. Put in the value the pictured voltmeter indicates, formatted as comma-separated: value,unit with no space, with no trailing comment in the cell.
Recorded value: 25,V
